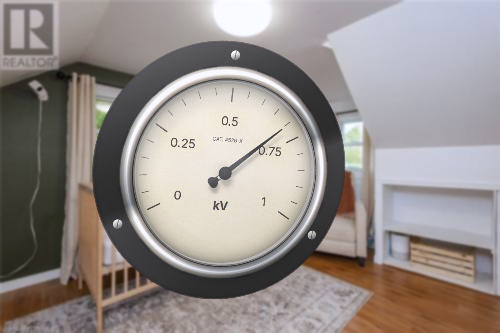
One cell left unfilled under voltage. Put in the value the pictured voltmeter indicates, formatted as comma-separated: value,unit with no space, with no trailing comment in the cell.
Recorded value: 0.7,kV
